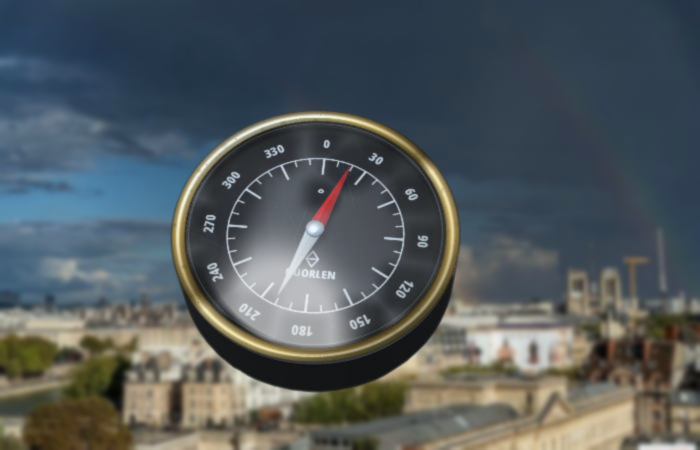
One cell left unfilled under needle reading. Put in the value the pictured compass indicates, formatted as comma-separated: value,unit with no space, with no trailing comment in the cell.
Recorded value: 20,°
